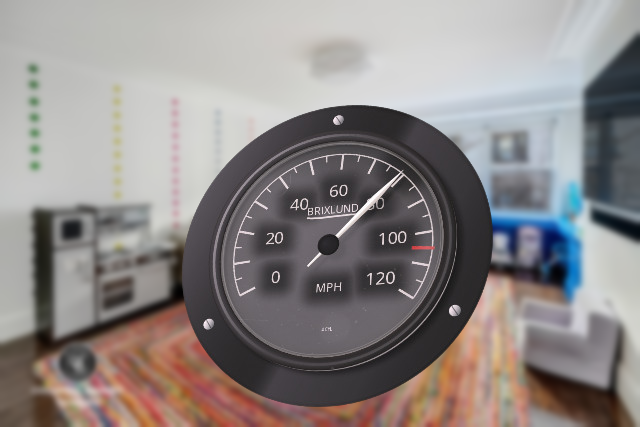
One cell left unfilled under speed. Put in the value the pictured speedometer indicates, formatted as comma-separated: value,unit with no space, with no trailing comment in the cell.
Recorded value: 80,mph
